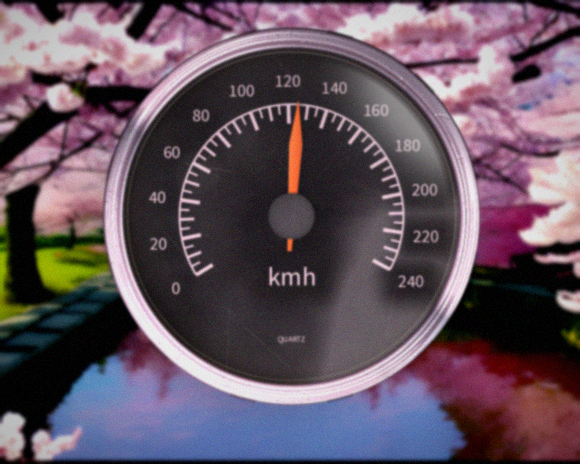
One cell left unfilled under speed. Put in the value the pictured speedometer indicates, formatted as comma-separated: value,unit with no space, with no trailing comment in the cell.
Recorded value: 125,km/h
